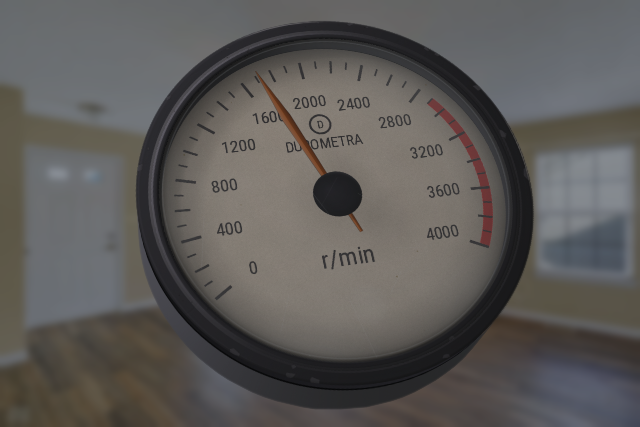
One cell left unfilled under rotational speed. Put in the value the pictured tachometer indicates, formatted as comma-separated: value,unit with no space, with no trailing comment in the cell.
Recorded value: 1700,rpm
